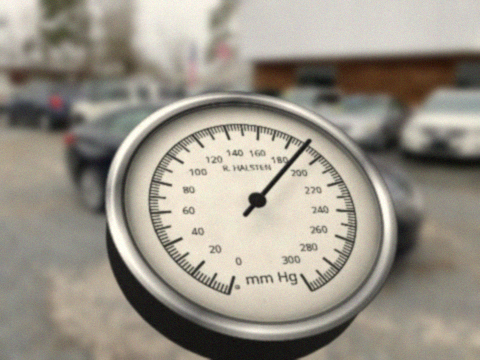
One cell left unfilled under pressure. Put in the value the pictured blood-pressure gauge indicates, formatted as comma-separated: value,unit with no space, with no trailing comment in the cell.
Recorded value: 190,mmHg
